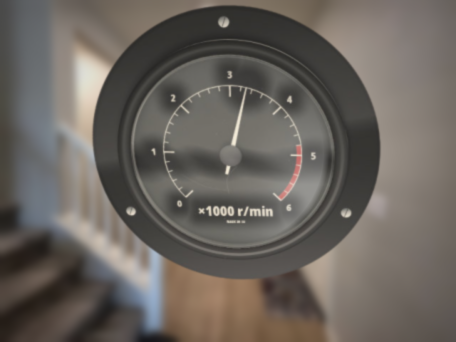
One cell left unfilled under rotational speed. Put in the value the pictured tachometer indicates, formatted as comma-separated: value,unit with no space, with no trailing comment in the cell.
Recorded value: 3300,rpm
